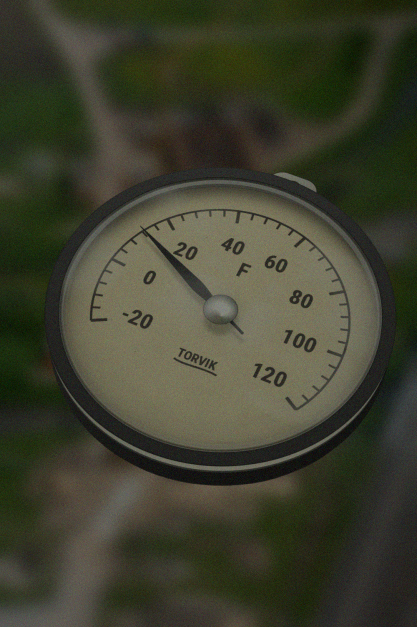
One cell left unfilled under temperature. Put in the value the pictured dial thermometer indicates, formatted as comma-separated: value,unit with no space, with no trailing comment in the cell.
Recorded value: 12,°F
